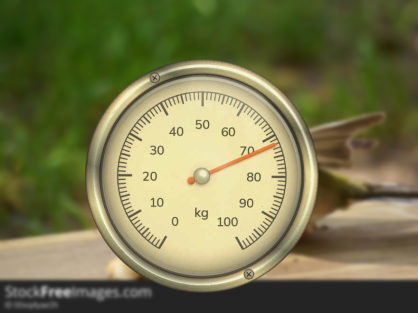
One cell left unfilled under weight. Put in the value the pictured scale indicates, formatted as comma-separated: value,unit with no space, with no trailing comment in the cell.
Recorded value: 72,kg
